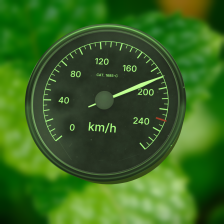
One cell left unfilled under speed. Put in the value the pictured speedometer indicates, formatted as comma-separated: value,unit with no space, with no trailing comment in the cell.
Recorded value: 190,km/h
